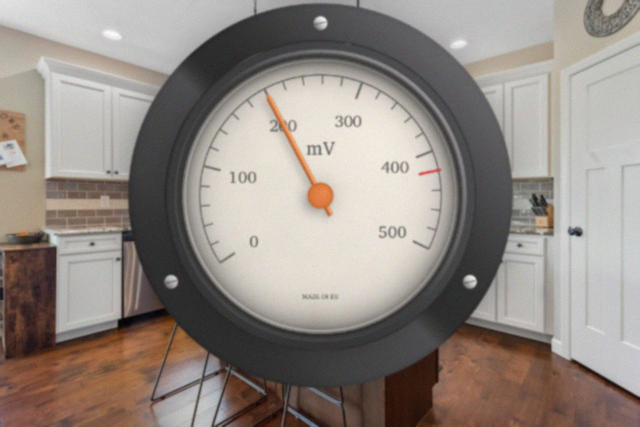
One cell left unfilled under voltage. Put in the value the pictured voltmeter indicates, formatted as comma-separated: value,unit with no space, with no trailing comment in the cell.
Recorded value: 200,mV
